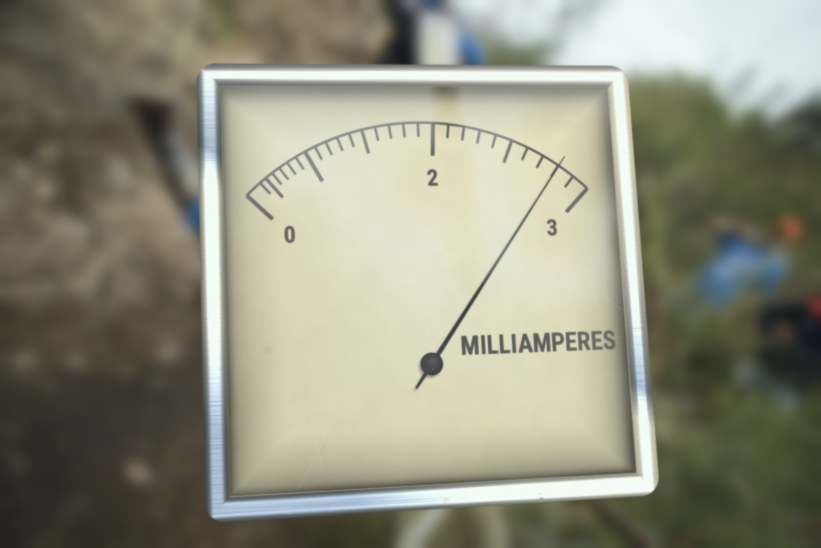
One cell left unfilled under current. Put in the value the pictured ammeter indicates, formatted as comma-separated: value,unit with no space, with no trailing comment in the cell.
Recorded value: 2.8,mA
